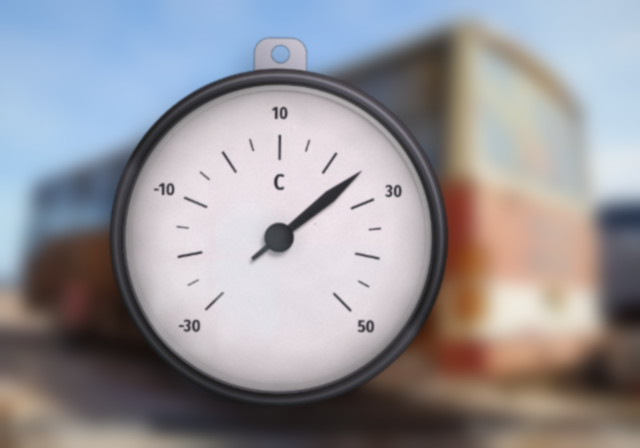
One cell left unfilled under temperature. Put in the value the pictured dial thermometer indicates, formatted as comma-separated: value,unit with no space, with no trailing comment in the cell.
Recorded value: 25,°C
